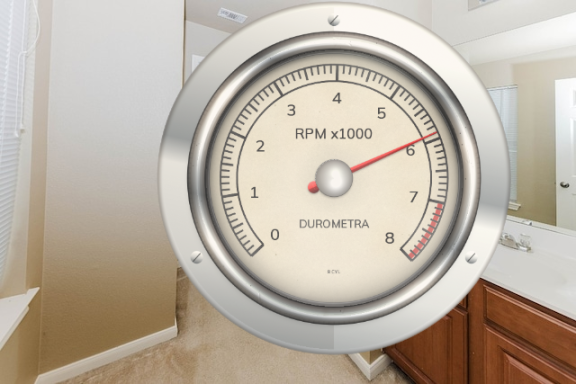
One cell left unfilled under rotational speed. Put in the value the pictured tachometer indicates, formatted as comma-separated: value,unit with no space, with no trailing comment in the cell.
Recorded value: 5900,rpm
